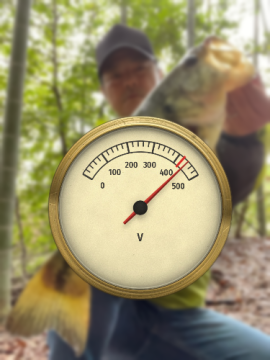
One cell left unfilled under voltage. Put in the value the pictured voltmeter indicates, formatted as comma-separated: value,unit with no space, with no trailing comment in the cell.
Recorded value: 440,V
